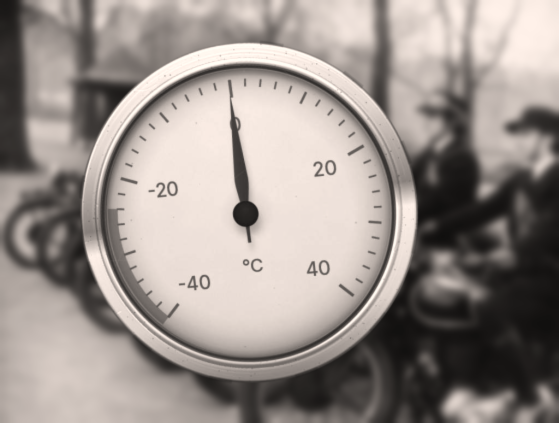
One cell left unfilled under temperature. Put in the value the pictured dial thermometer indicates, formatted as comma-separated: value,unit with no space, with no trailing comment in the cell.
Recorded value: 0,°C
